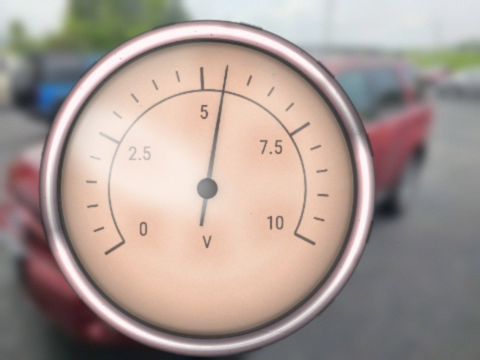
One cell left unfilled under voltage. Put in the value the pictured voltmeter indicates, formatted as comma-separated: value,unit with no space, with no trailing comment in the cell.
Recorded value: 5.5,V
